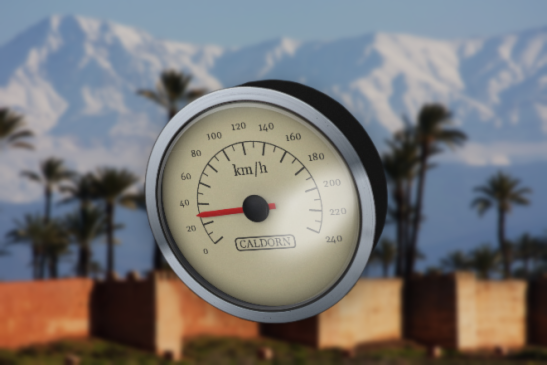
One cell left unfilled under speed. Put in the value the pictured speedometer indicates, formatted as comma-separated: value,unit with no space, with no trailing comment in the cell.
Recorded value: 30,km/h
